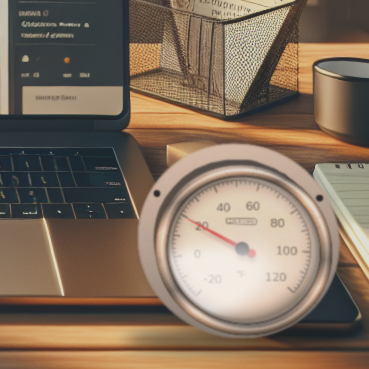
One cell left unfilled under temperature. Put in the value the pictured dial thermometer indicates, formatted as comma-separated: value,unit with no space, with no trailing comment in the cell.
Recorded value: 20,°F
